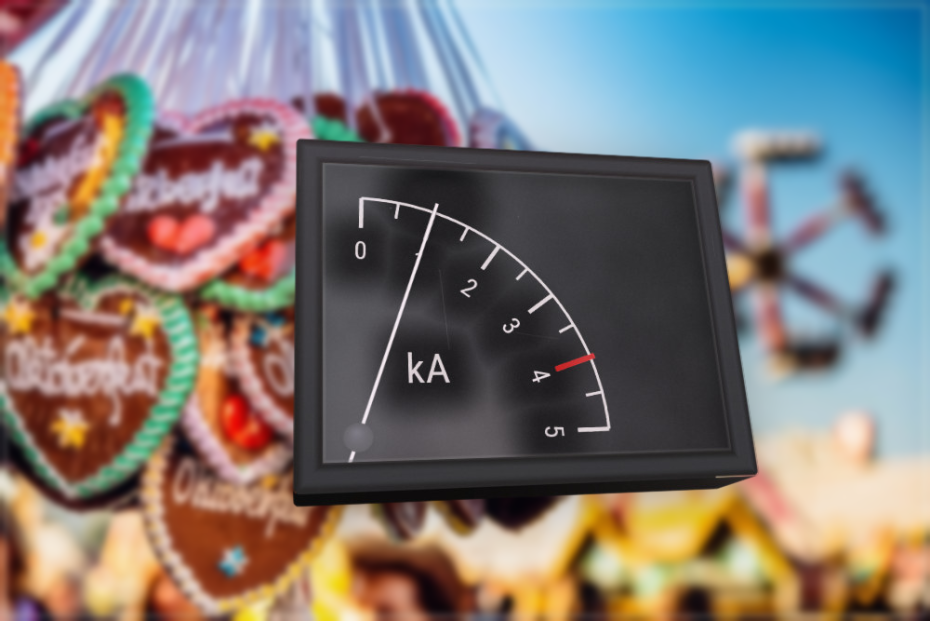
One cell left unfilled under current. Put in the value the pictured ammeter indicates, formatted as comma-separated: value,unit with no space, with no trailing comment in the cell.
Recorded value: 1,kA
